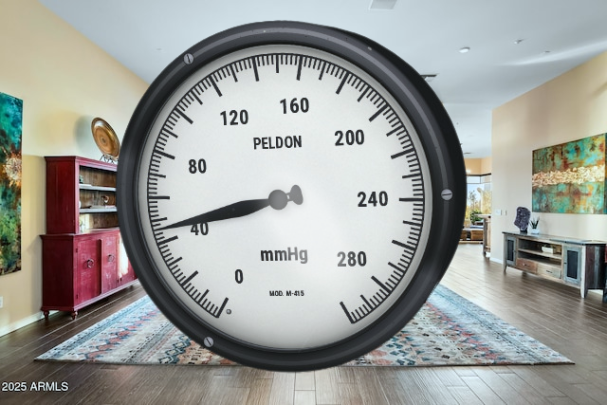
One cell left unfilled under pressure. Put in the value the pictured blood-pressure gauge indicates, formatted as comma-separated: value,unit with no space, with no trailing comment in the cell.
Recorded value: 46,mmHg
